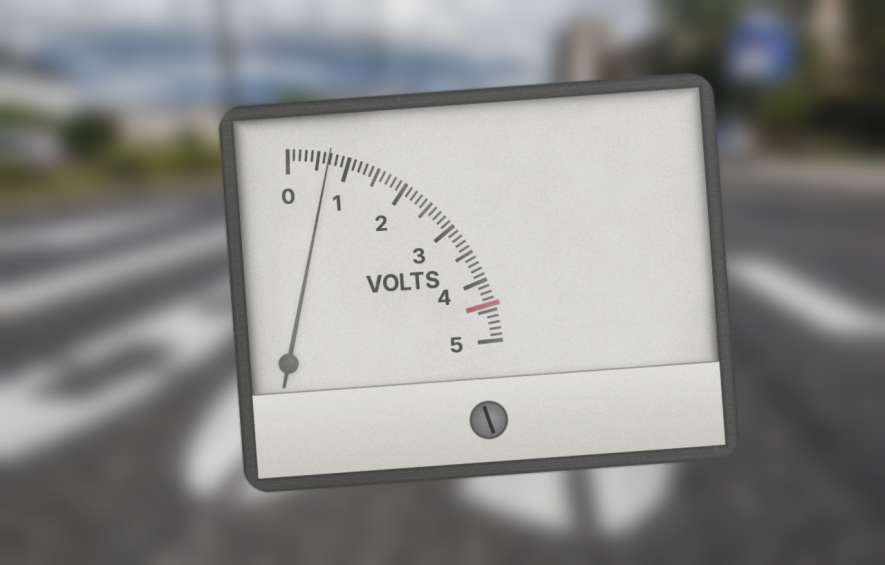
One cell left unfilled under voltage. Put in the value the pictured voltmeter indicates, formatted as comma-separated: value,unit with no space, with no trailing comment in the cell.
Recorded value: 0.7,V
